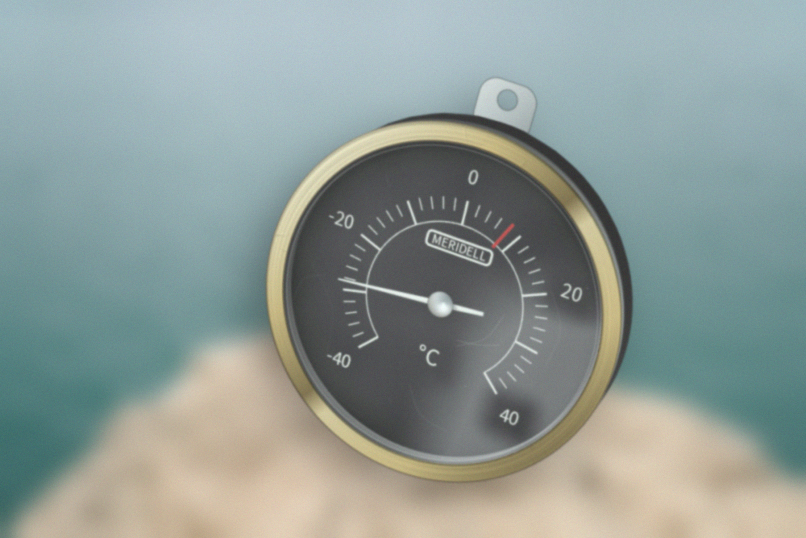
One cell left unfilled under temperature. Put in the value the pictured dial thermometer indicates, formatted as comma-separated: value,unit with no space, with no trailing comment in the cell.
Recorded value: -28,°C
